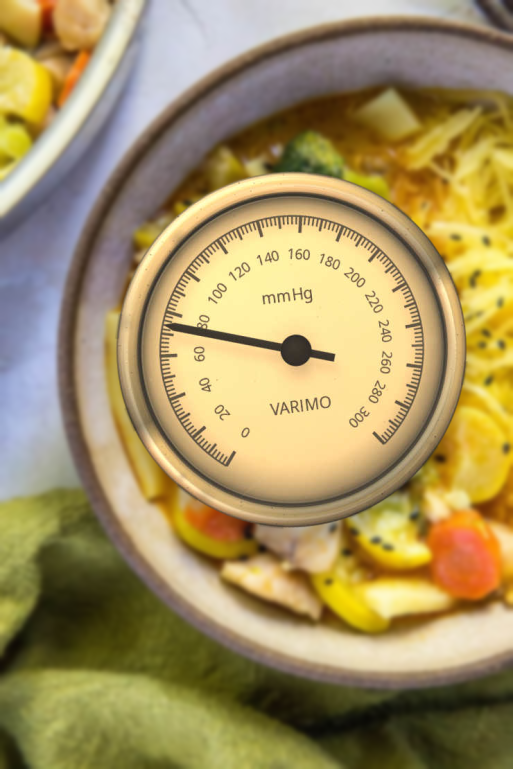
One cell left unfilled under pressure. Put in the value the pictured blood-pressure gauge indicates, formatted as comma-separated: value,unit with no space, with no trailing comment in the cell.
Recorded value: 74,mmHg
